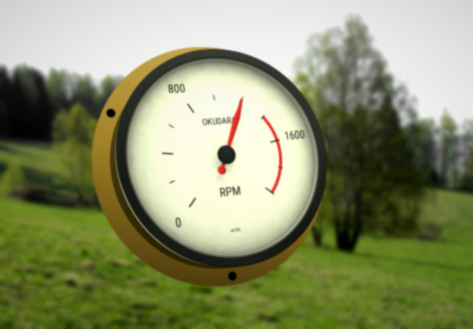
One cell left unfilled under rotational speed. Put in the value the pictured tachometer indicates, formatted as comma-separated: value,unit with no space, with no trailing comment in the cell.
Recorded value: 1200,rpm
